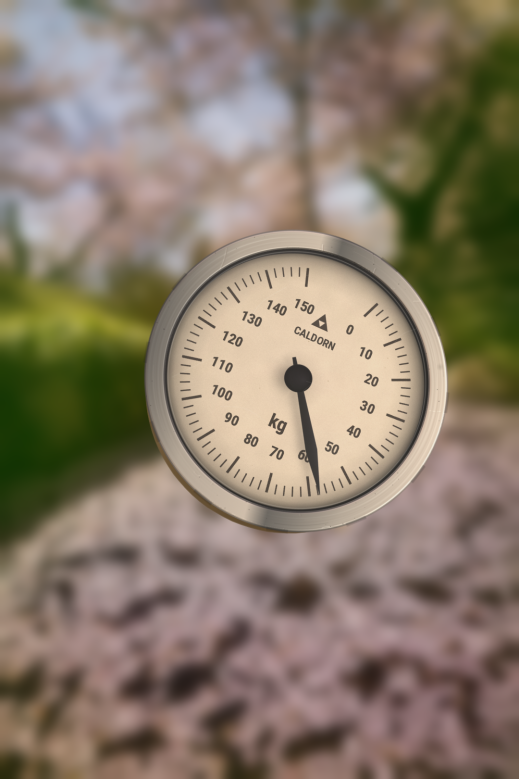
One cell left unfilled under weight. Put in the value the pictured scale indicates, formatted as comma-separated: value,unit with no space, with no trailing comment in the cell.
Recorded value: 58,kg
